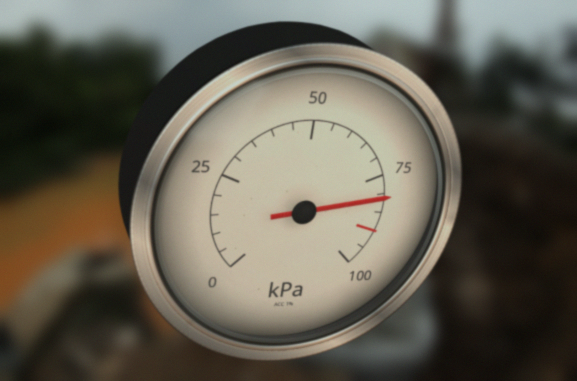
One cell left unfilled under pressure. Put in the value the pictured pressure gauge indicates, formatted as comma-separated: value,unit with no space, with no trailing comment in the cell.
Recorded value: 80,kPa
